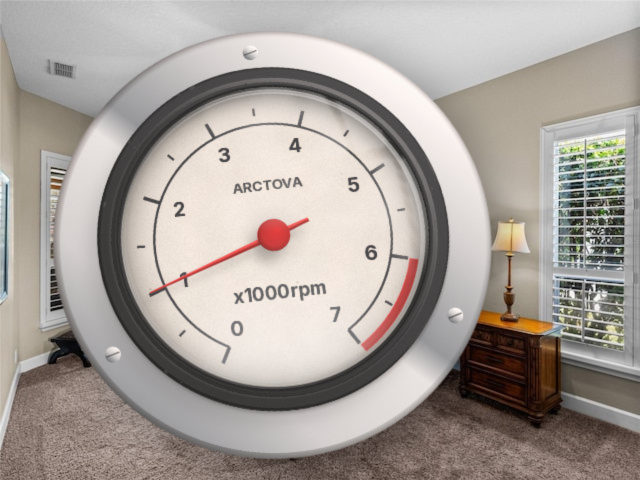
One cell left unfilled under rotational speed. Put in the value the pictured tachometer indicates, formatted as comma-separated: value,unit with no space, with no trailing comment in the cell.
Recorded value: 1000,rpm
